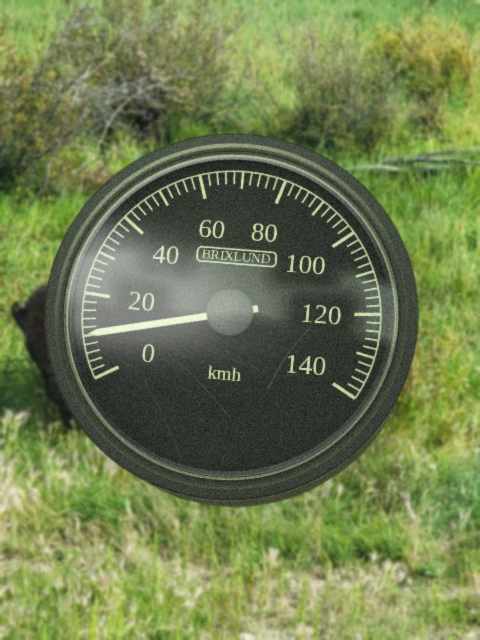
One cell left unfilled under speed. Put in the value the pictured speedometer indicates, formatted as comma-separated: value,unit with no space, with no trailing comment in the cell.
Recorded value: 10,km/h
